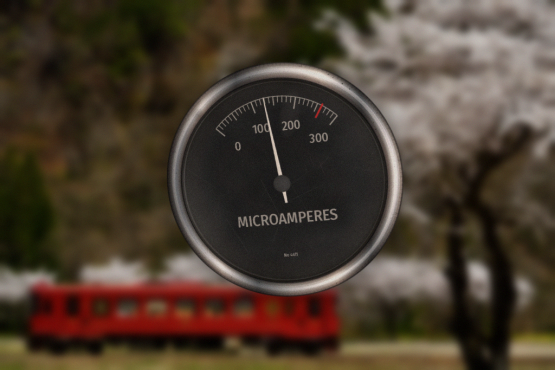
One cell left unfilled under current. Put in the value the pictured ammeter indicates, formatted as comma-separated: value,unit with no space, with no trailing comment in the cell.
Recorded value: 130,µA
